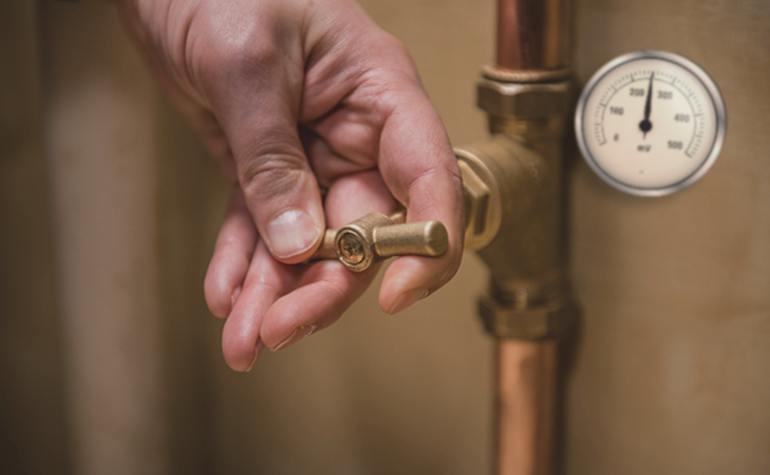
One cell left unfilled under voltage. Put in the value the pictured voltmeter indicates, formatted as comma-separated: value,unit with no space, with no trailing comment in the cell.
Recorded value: 250,mV
